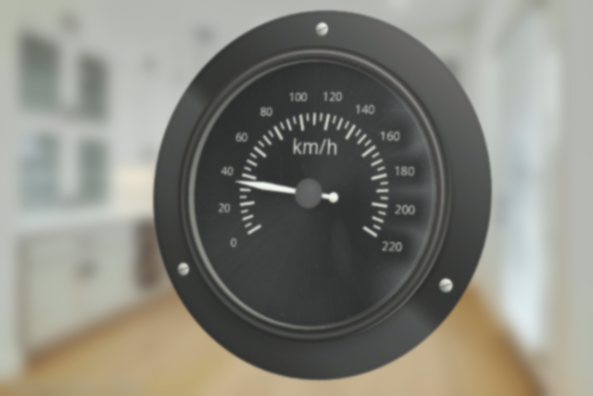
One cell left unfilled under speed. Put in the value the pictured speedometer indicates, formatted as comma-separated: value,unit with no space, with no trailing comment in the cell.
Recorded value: 35,km/h
